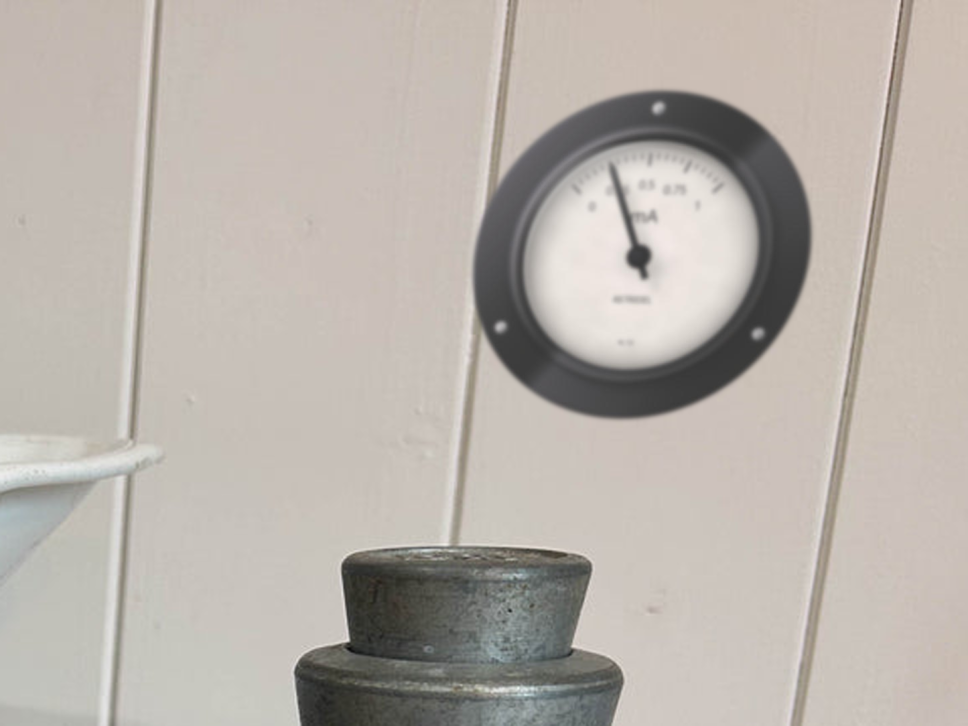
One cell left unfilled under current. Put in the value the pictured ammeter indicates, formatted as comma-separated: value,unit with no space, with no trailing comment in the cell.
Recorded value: 0.25,mA
